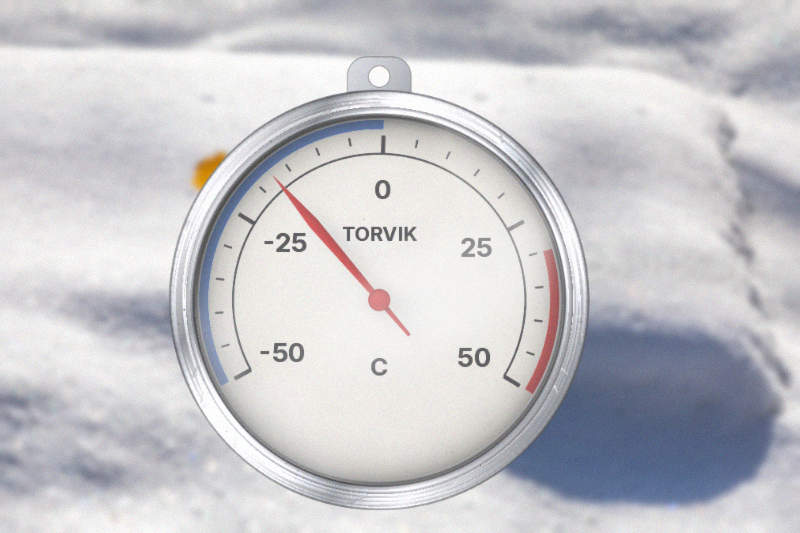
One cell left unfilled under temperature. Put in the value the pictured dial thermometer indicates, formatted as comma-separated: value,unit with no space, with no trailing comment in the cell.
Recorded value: -17.5,°C
